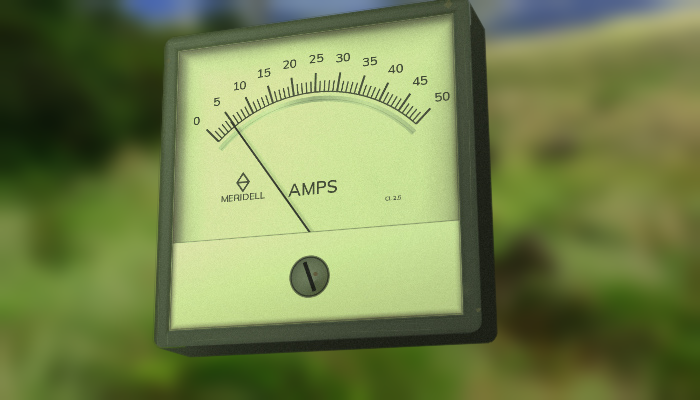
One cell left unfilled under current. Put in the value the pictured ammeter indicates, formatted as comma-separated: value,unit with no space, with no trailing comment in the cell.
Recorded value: 5,A
